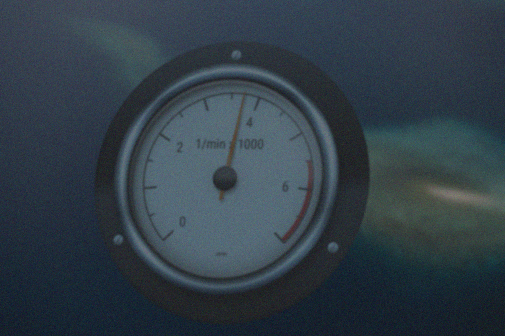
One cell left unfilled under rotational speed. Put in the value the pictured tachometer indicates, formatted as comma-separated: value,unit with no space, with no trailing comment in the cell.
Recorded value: 3750,rpm
